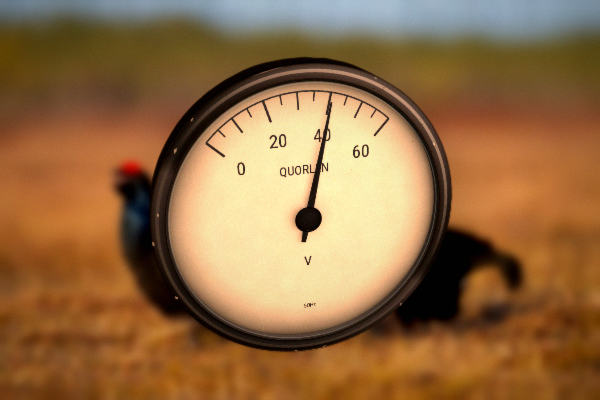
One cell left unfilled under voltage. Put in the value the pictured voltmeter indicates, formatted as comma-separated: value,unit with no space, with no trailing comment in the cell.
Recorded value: 40,V
